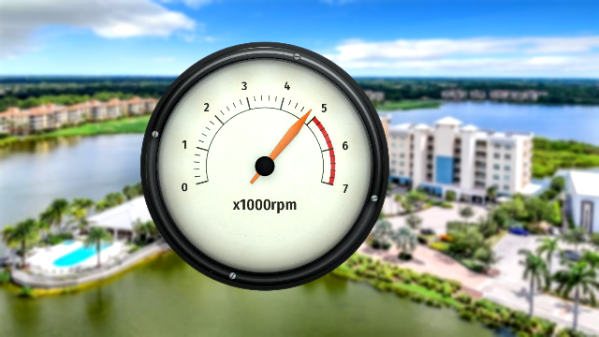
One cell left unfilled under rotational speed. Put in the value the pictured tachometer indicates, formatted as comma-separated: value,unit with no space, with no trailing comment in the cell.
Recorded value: 4800,rpm
